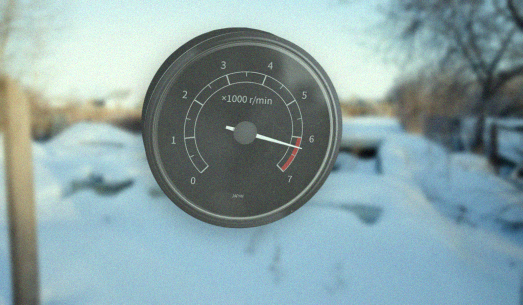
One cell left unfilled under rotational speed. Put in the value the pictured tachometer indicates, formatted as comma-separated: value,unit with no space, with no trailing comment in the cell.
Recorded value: 6250,rpm
